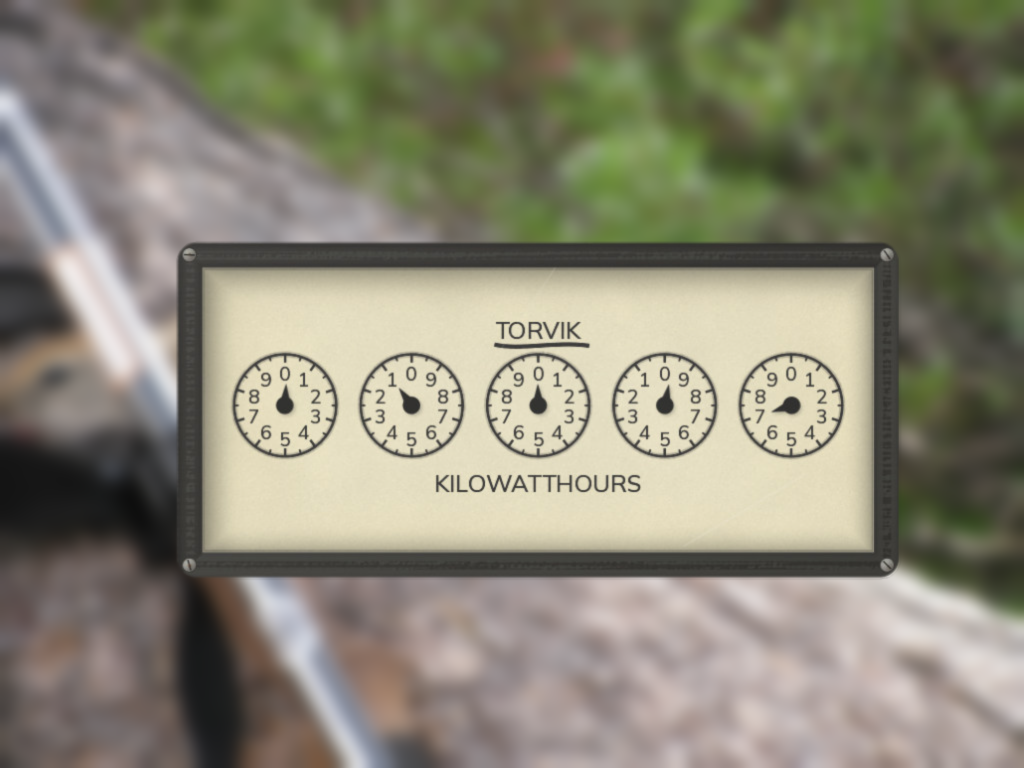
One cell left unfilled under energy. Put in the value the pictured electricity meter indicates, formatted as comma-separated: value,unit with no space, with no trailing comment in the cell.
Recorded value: 997,kWh
